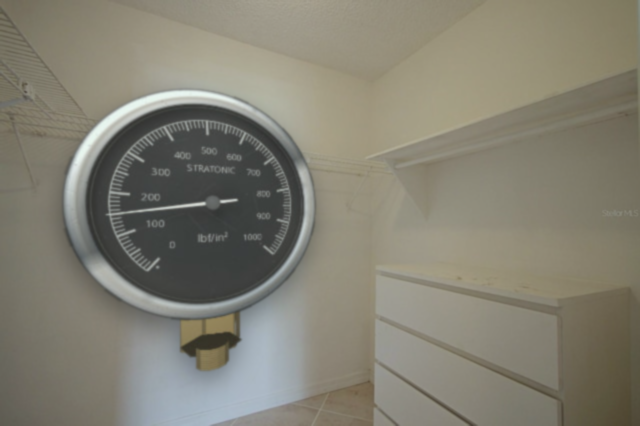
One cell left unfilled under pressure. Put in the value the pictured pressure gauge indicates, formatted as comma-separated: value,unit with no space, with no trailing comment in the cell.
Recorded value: 150,psi
